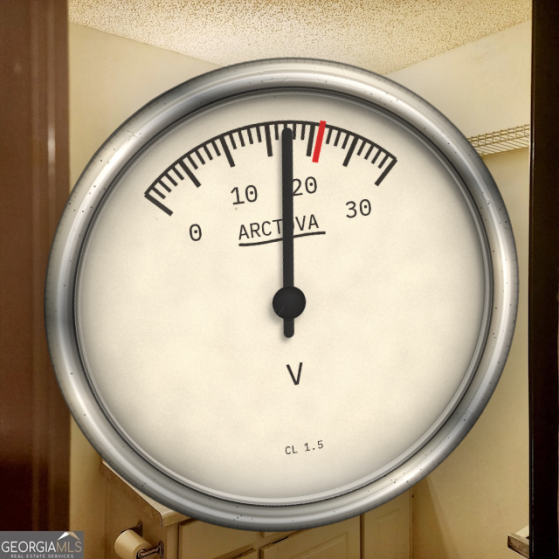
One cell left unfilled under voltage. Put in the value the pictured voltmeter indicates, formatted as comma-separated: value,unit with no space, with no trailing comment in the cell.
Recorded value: 17,V
